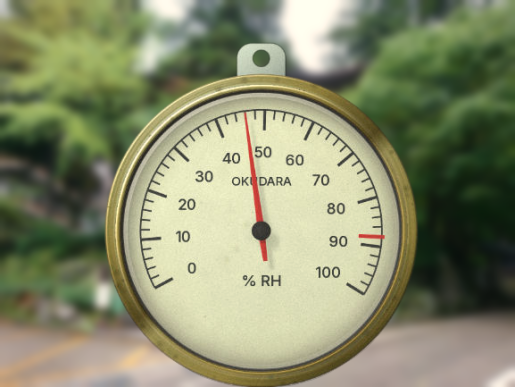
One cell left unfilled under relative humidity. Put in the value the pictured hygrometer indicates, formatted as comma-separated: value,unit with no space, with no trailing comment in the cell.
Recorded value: 46,%
